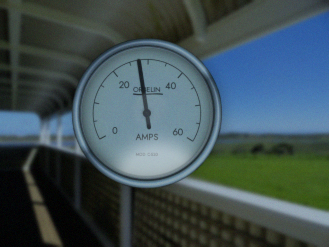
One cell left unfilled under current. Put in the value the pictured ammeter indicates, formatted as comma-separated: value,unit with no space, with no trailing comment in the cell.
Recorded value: 27.5,A
